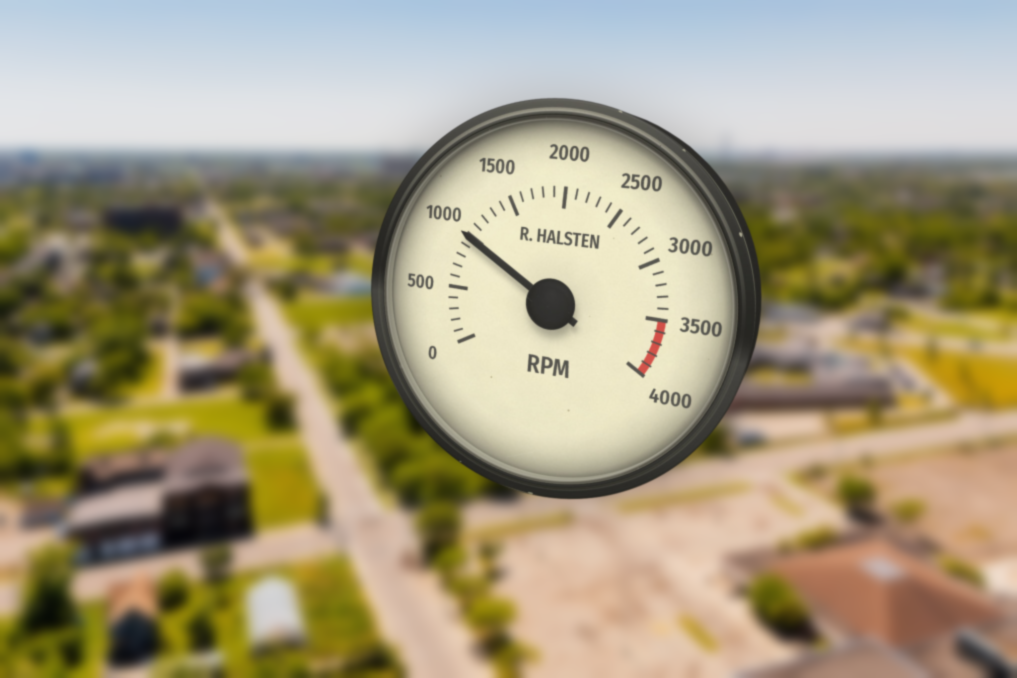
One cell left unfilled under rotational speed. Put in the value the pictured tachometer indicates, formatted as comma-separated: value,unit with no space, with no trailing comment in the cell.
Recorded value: 1000,rpm
